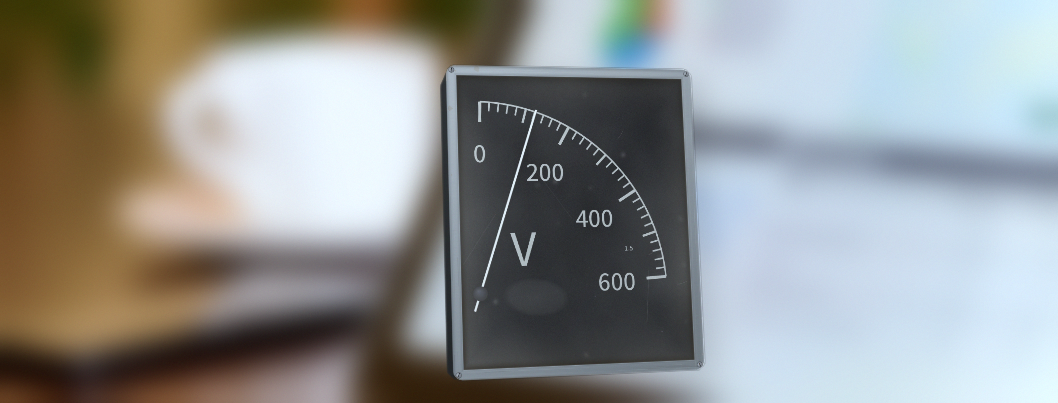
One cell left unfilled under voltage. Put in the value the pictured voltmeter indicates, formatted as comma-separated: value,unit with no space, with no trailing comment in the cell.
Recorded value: 120,V
